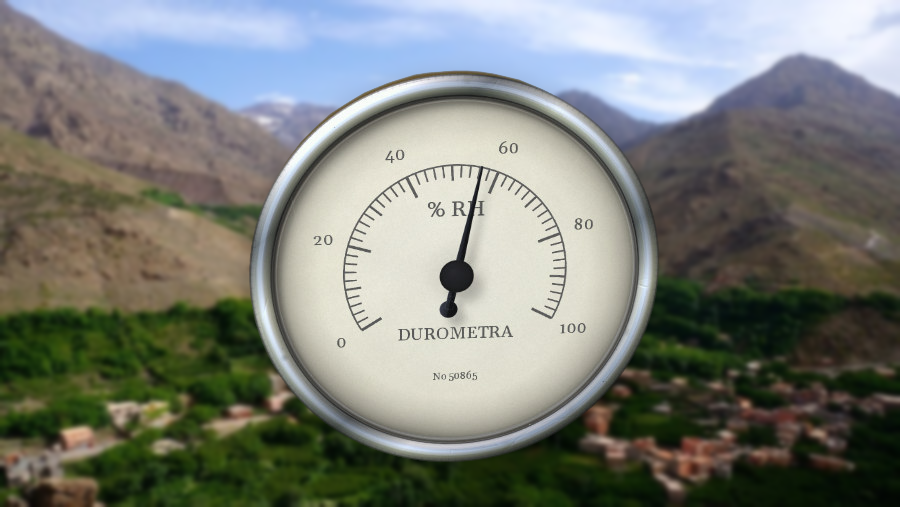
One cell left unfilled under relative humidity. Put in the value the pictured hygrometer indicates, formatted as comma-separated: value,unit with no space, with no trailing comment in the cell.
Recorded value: 56,%
